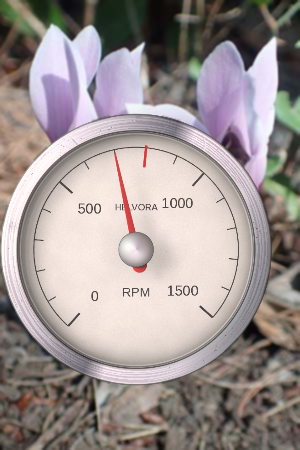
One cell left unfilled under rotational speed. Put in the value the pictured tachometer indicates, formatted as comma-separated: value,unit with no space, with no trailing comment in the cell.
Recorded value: 700,rpm
